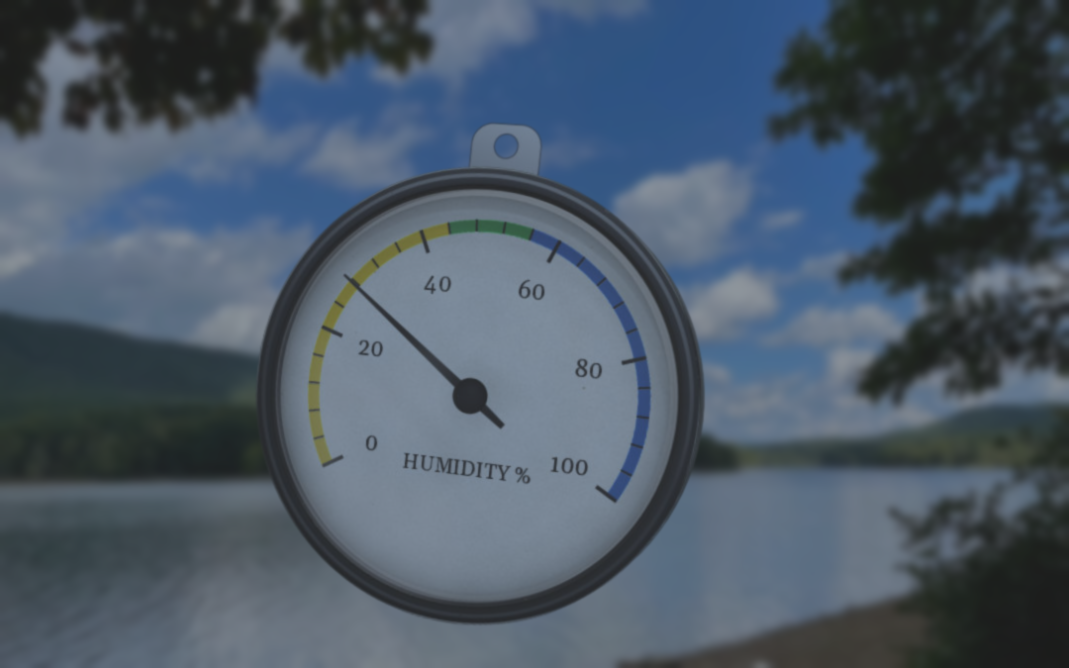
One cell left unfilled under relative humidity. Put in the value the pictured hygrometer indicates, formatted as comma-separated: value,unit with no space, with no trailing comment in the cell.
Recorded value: 28,%
